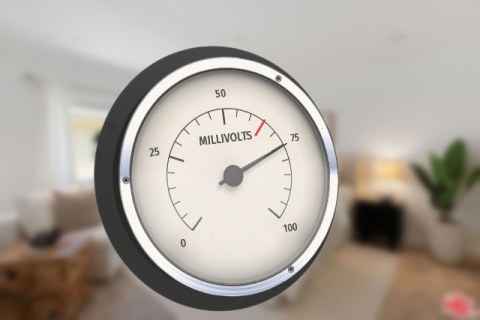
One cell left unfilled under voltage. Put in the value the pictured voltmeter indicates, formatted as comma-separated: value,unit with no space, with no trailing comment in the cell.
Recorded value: 75,mV
